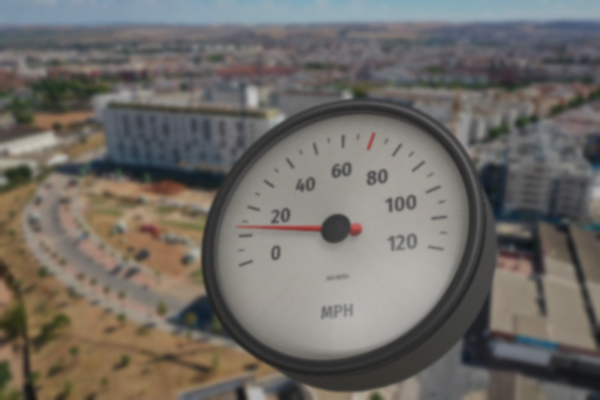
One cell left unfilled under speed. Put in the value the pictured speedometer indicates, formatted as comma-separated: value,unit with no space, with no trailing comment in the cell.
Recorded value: 12.5,mph
